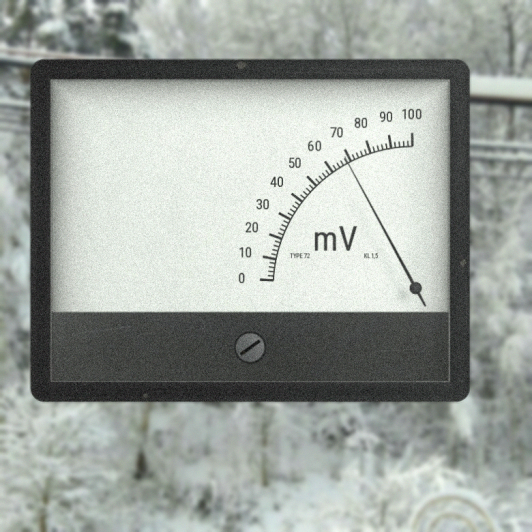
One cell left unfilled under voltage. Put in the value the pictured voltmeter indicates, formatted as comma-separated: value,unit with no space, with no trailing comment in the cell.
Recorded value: 68,mV
